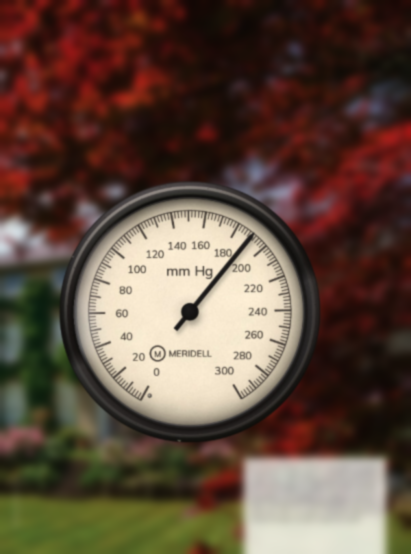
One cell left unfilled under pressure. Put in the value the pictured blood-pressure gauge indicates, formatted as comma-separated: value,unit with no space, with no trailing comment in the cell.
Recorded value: 190,mmHg
